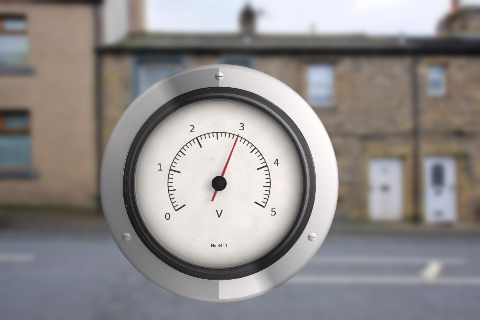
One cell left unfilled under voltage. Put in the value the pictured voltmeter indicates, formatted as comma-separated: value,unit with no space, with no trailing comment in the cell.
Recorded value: 3,V
